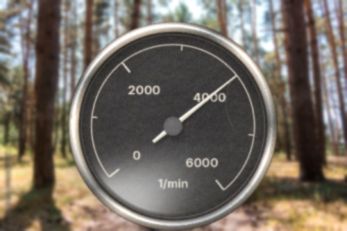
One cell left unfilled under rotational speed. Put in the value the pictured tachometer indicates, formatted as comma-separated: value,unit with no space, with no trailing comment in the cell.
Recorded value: 4000,rpm
